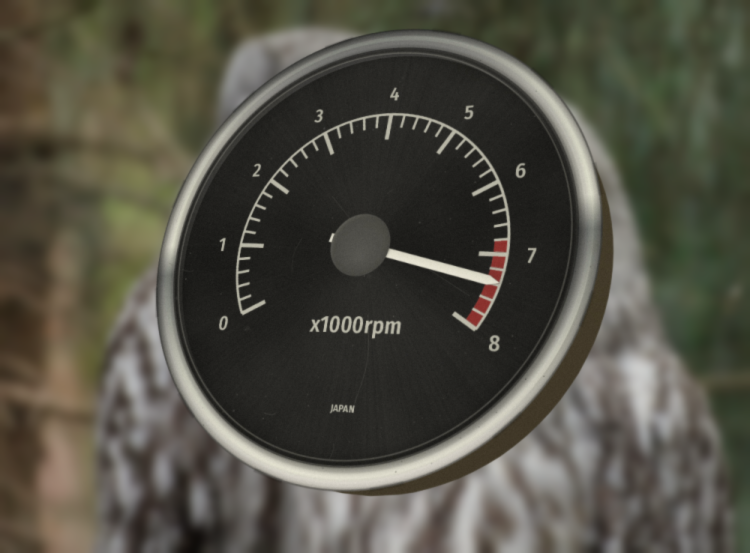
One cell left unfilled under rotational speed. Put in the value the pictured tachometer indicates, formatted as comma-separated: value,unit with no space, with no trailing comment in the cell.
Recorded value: 7400,rpm
